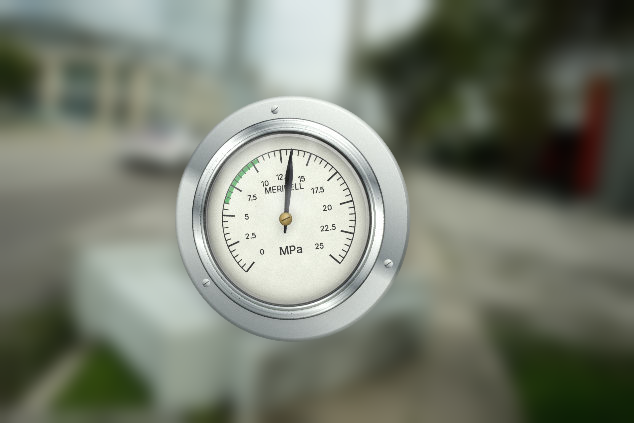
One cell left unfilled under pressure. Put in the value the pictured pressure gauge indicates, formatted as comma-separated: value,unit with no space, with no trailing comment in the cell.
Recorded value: 13.5,MPa
